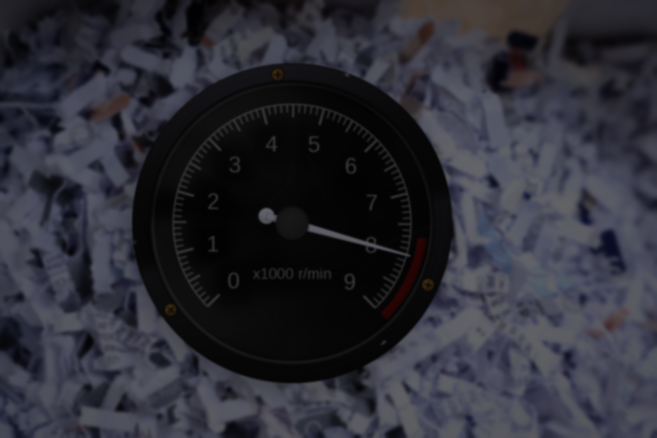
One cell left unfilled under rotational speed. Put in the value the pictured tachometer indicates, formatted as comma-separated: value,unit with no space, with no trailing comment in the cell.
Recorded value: 8000,rpm
